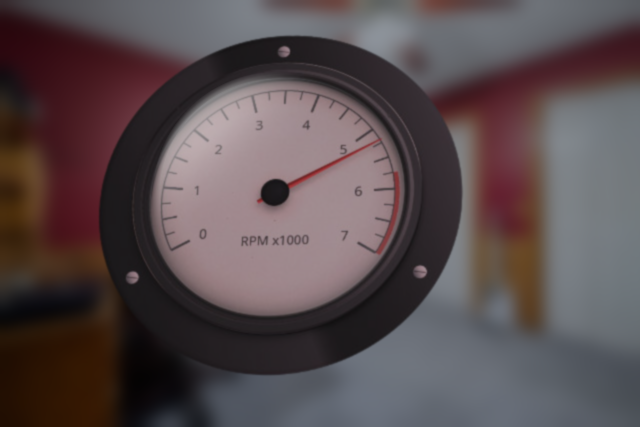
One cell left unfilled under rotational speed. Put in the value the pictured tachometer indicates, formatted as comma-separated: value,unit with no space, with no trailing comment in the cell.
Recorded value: 5250,rpm
